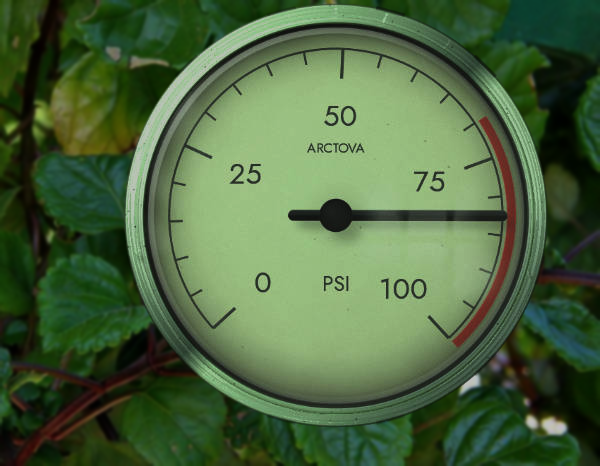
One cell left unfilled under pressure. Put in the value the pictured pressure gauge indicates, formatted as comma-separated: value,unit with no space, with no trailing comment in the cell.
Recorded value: 82.5,psi
